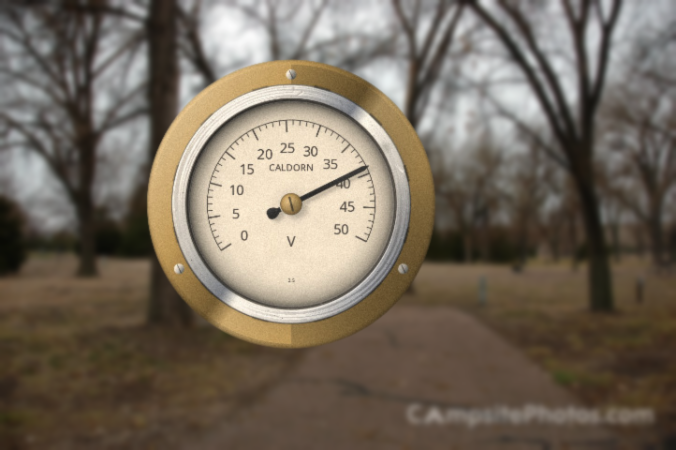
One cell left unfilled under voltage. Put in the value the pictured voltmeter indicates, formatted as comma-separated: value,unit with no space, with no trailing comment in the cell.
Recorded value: 39,V
